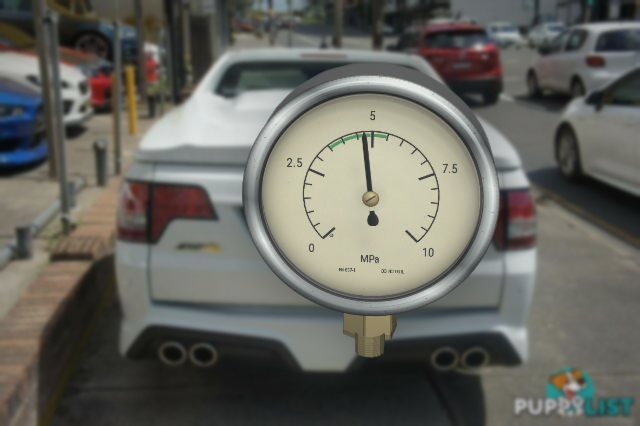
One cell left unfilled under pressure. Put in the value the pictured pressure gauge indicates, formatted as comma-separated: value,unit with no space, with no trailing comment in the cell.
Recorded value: 4.75,MPa
